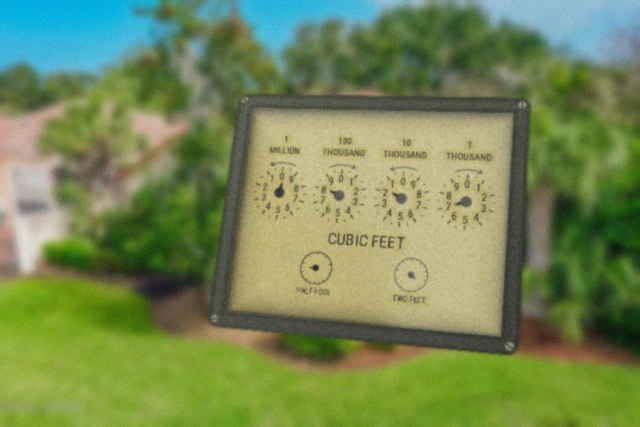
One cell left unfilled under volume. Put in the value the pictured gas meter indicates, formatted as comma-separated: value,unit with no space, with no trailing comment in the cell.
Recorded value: 981700,ft³
